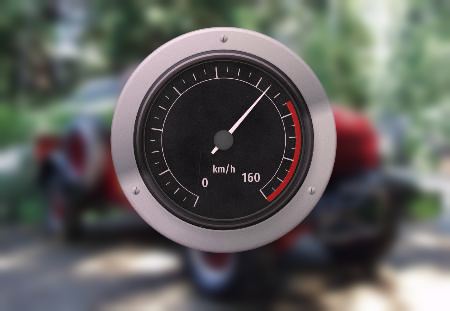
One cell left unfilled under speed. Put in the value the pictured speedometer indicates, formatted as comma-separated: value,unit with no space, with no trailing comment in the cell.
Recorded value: 105,km/h
